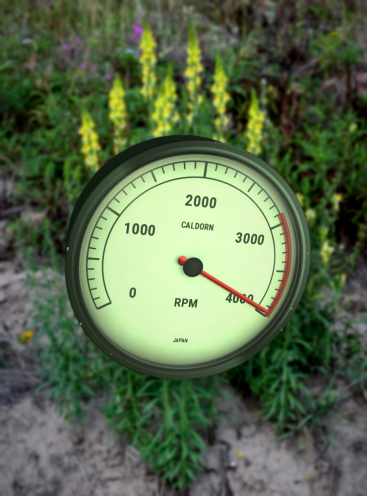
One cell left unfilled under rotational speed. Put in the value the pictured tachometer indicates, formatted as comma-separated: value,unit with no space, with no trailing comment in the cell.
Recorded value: 3950,rpm
